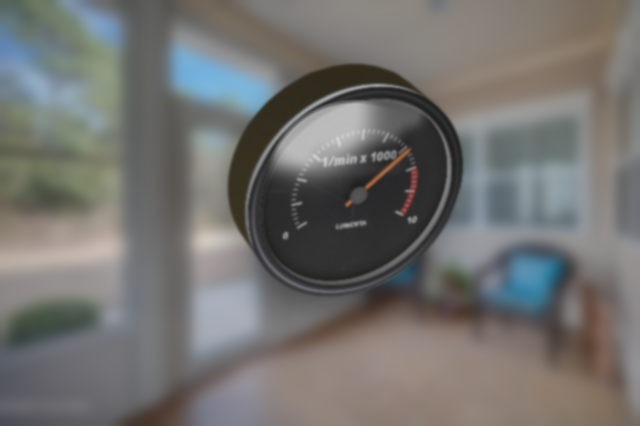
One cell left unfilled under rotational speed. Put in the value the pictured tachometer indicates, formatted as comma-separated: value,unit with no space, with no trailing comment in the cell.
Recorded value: 7000,rpm
